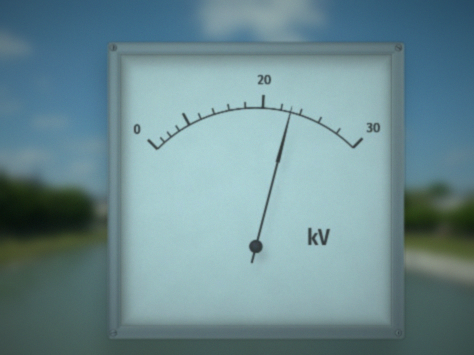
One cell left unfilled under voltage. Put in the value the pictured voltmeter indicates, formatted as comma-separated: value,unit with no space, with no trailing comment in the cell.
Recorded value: 23,kV
